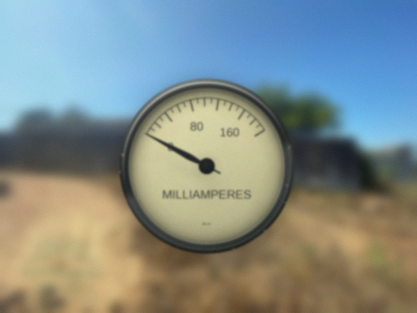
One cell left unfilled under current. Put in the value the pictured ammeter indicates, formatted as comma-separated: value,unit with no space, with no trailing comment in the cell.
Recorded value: 0,mA
